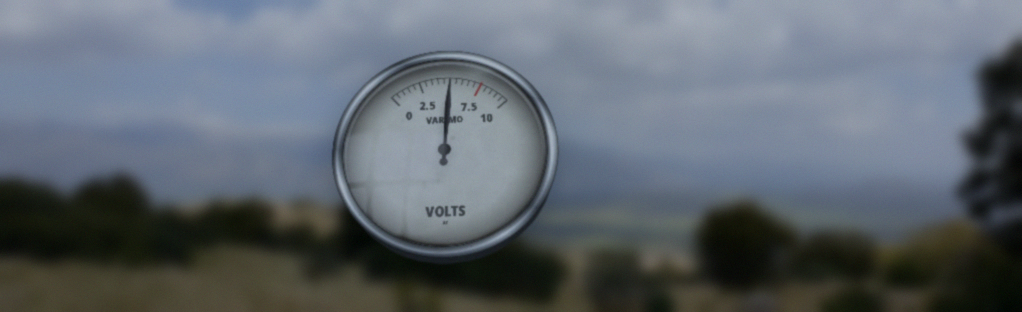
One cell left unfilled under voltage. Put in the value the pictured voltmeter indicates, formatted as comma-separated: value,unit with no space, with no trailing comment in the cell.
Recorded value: 5,V
